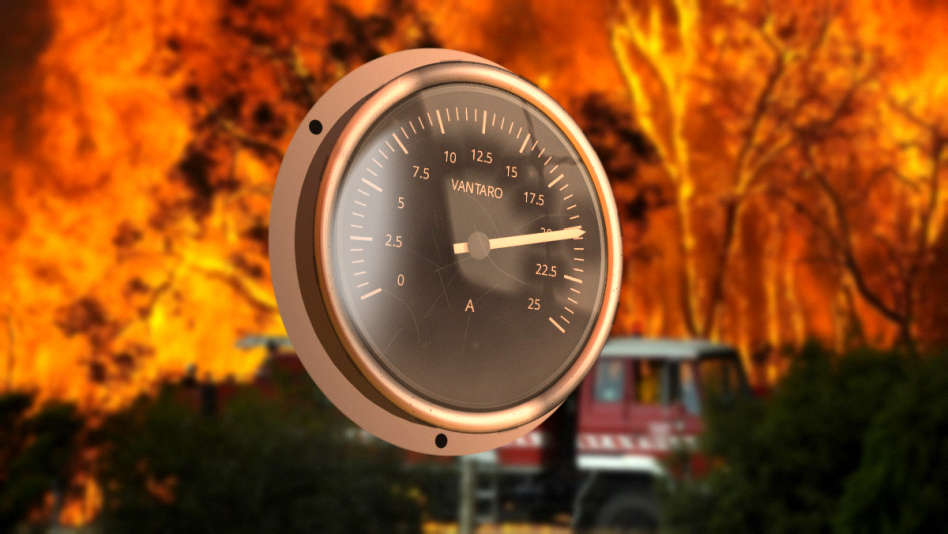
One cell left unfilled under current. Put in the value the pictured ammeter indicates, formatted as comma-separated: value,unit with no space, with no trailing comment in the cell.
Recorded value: 20.25,A
